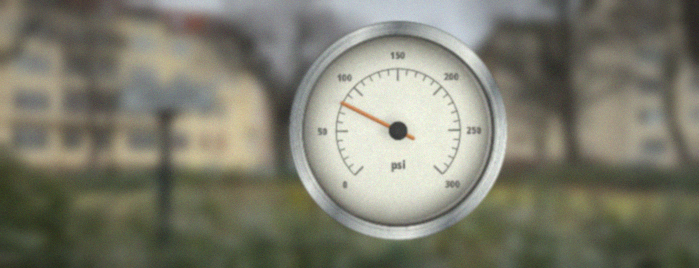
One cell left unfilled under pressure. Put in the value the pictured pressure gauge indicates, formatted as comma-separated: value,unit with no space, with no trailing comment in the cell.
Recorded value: 80,psi
